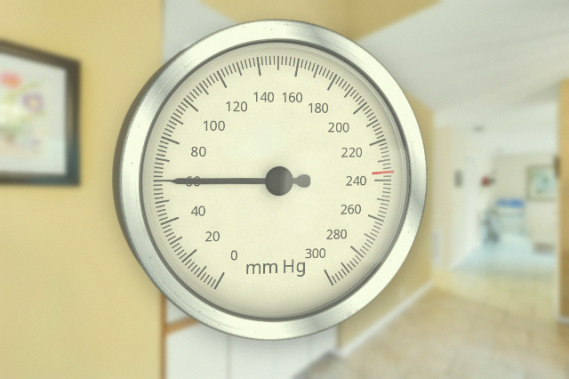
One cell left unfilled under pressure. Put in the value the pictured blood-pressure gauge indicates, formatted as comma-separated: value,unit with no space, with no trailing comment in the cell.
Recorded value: 60,mmHg
